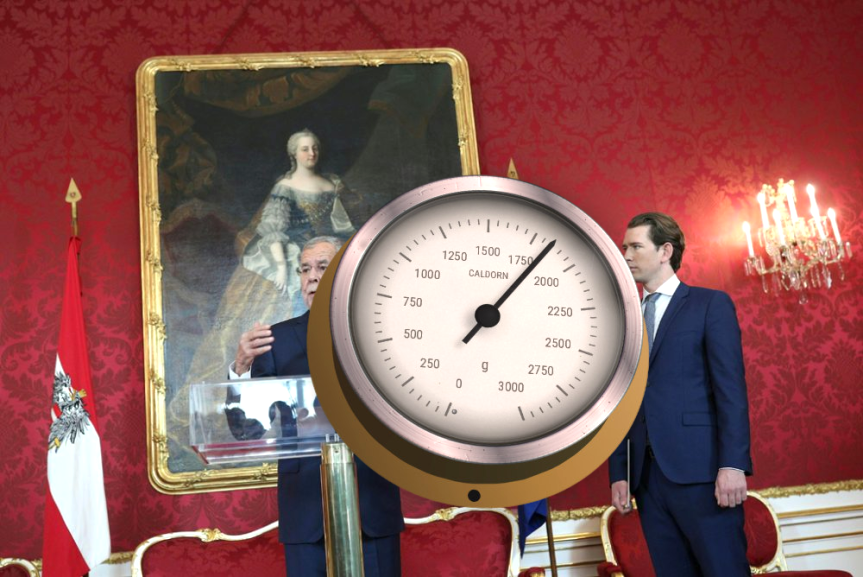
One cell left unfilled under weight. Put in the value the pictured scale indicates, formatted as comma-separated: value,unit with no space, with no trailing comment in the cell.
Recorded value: 1850,g
